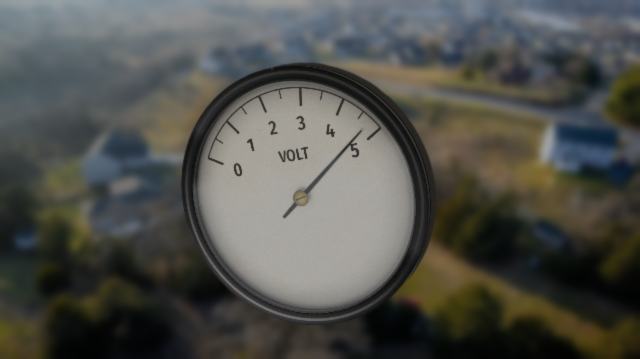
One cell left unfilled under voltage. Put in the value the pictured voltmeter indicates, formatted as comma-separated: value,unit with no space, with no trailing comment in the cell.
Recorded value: 4.75,V
